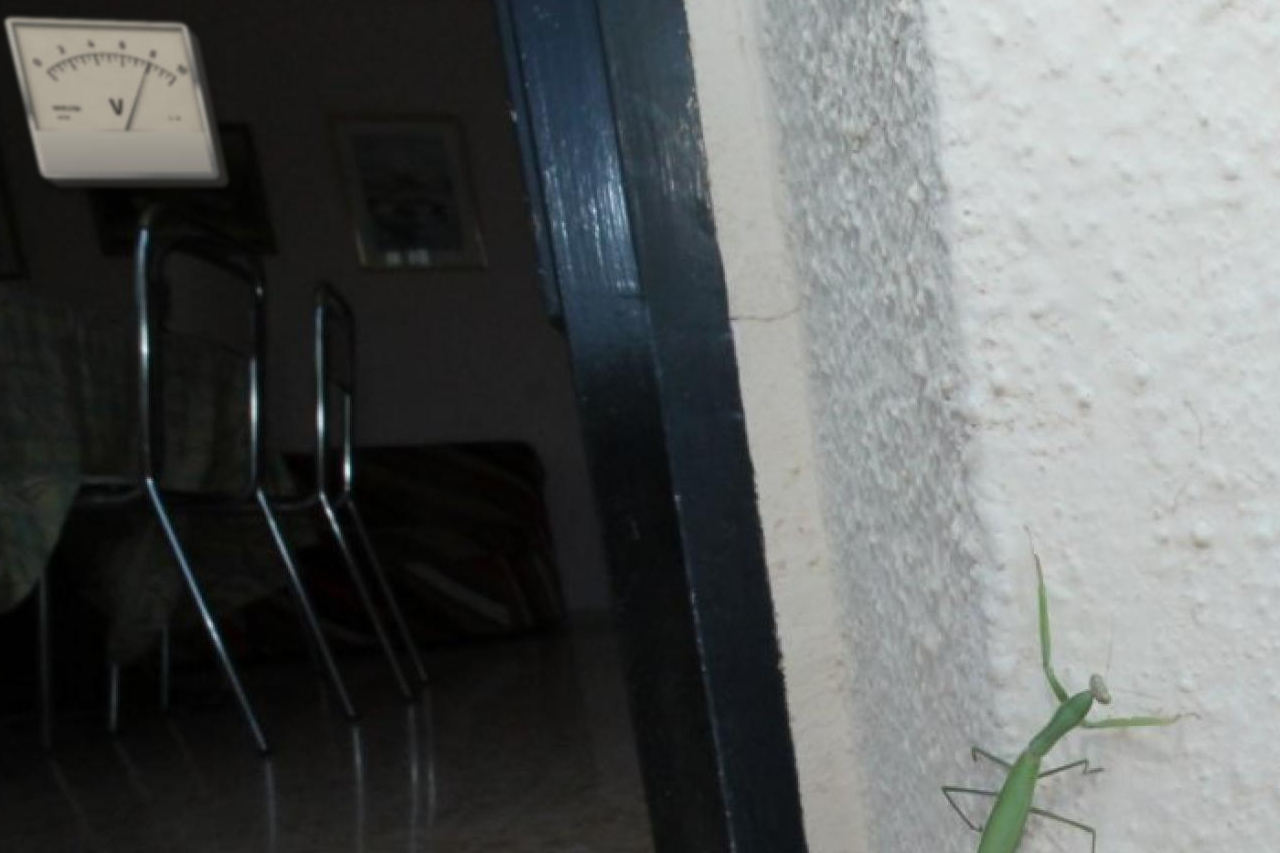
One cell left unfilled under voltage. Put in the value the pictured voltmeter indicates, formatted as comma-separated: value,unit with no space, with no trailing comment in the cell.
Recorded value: 8,V
